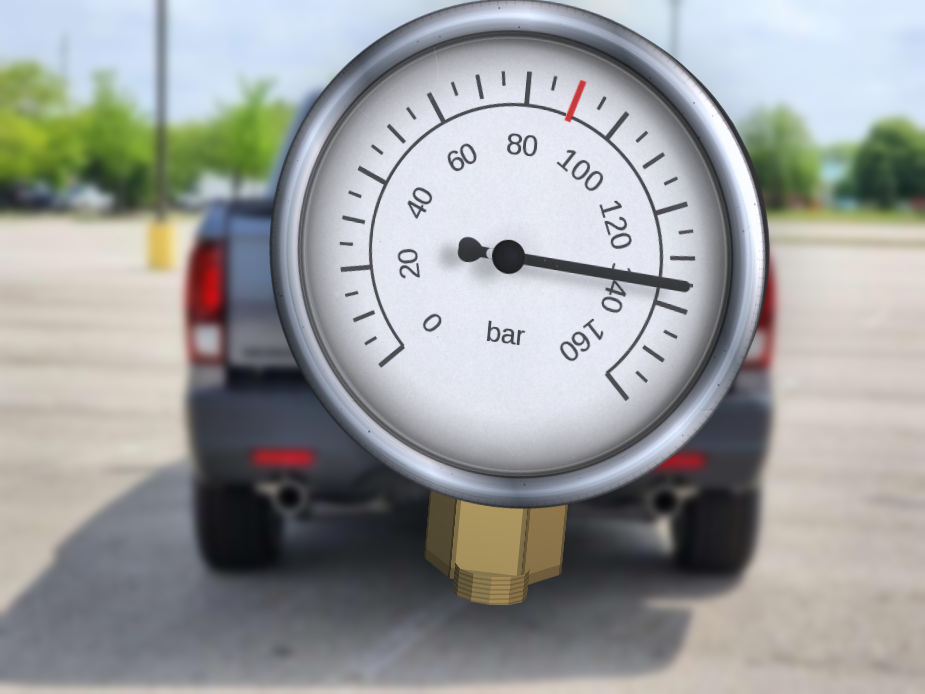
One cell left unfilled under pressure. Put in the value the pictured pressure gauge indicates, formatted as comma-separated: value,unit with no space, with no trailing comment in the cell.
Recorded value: 135,bar
